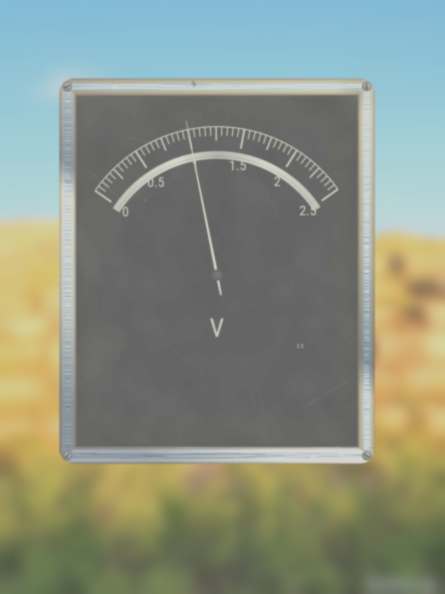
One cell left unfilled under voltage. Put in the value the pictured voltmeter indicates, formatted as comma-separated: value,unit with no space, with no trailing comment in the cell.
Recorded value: 1,V
